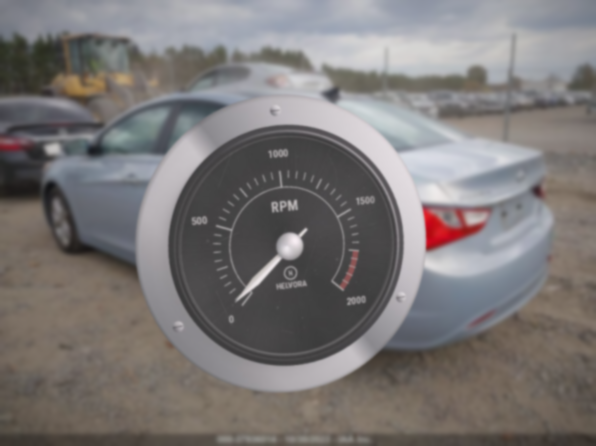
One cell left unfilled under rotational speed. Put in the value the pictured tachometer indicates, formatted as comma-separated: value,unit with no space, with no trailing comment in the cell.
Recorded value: 50,rpm
